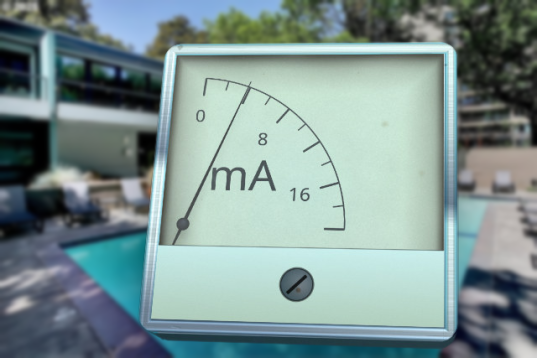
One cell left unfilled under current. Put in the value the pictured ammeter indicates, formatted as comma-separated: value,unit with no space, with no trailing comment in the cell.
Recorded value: 4,mA
